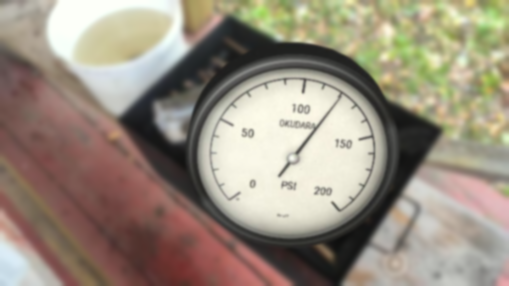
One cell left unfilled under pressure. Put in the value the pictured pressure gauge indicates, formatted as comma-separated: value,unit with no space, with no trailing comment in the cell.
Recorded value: 120,psi
